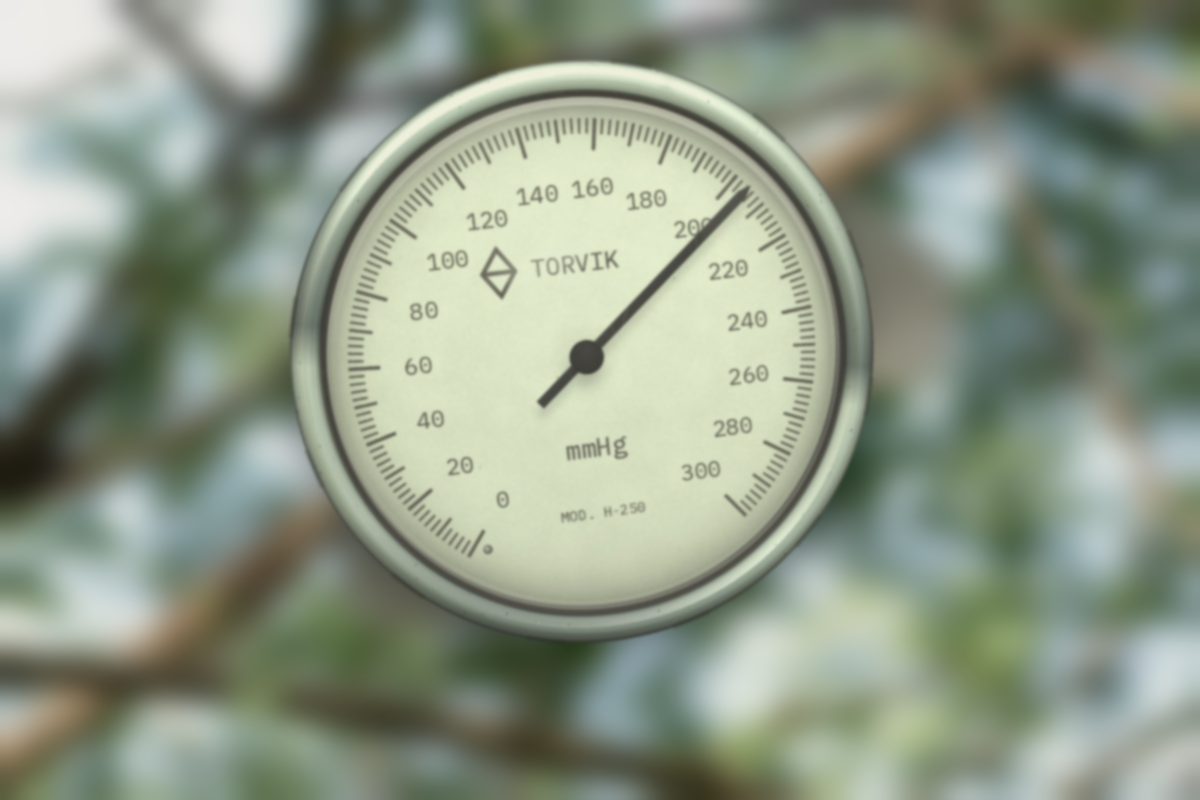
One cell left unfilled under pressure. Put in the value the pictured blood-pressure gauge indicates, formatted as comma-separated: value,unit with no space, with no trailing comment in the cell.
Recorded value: 204,mmHg
